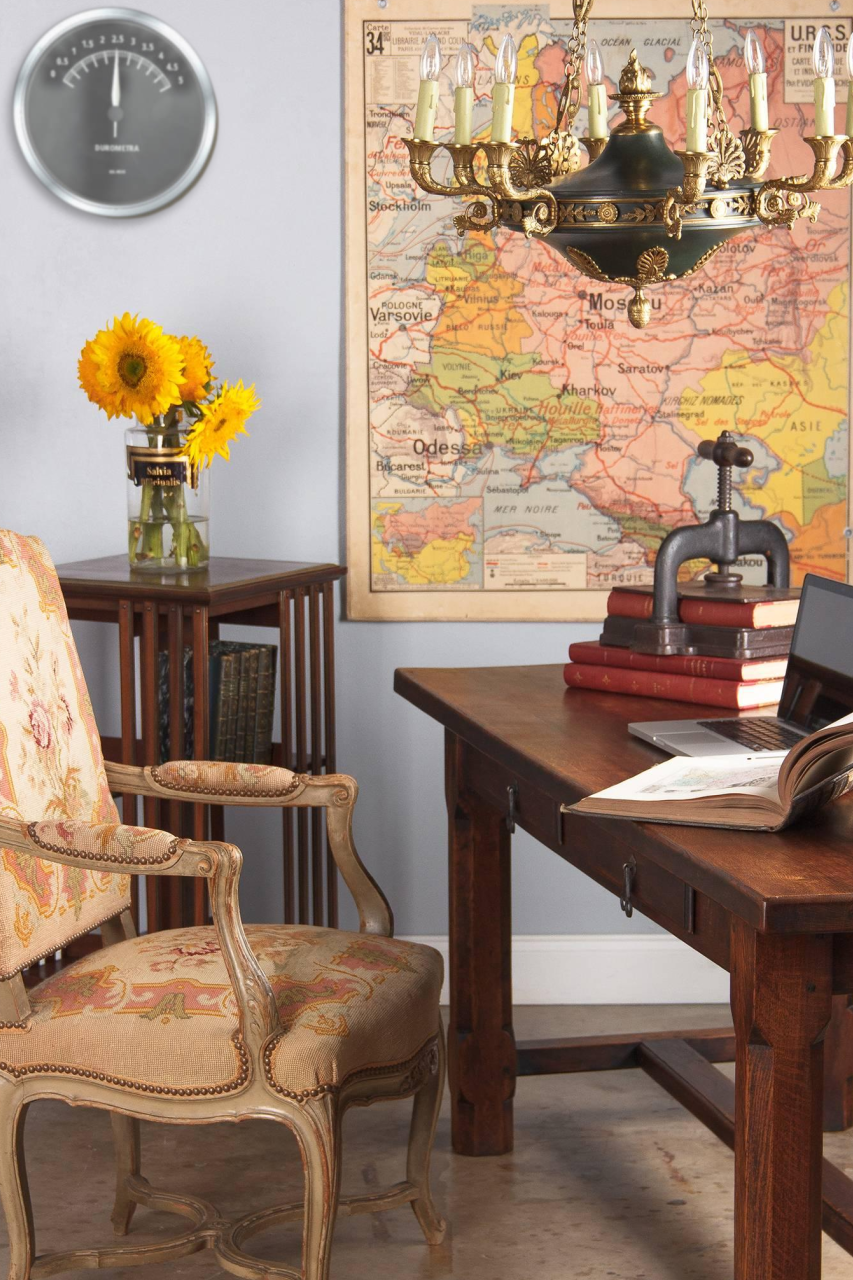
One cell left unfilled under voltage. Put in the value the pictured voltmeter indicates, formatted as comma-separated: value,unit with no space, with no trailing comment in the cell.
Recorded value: 2.5,V
